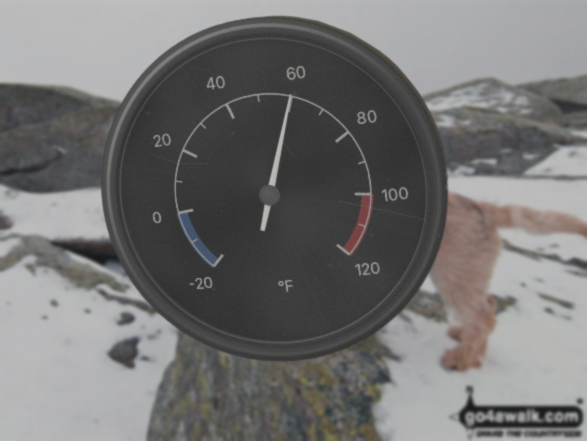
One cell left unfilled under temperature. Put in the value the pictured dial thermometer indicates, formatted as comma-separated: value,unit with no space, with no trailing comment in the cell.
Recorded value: 60,°F
